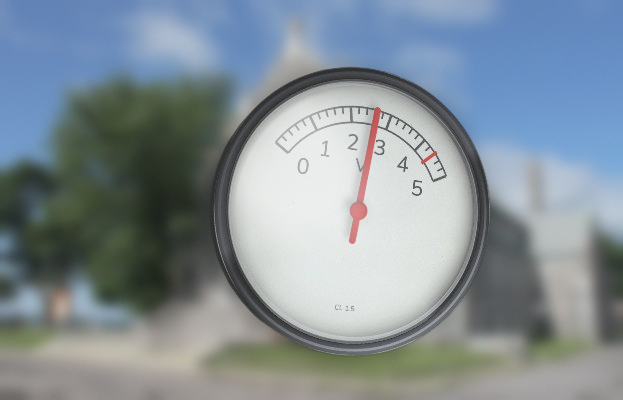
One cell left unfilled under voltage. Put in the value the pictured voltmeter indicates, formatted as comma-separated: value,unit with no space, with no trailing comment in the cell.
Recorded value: 2.6,V
